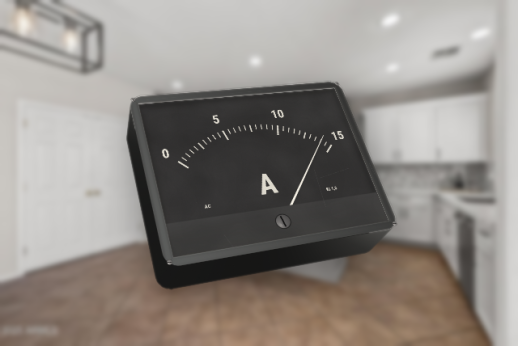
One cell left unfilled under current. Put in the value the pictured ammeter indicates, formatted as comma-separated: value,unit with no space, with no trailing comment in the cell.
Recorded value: 14,A
